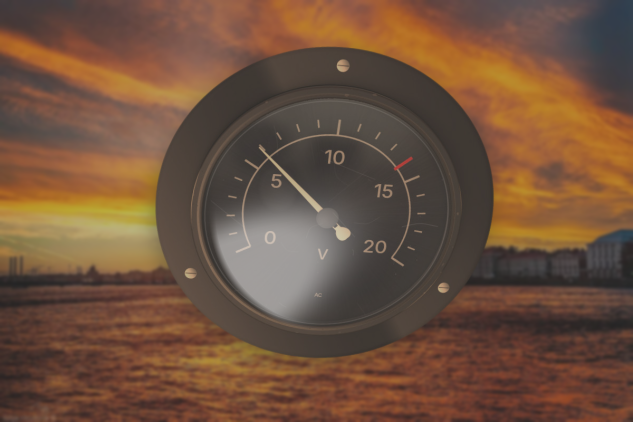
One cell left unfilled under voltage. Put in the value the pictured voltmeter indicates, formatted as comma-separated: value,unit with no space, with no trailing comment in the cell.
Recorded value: 6,V
